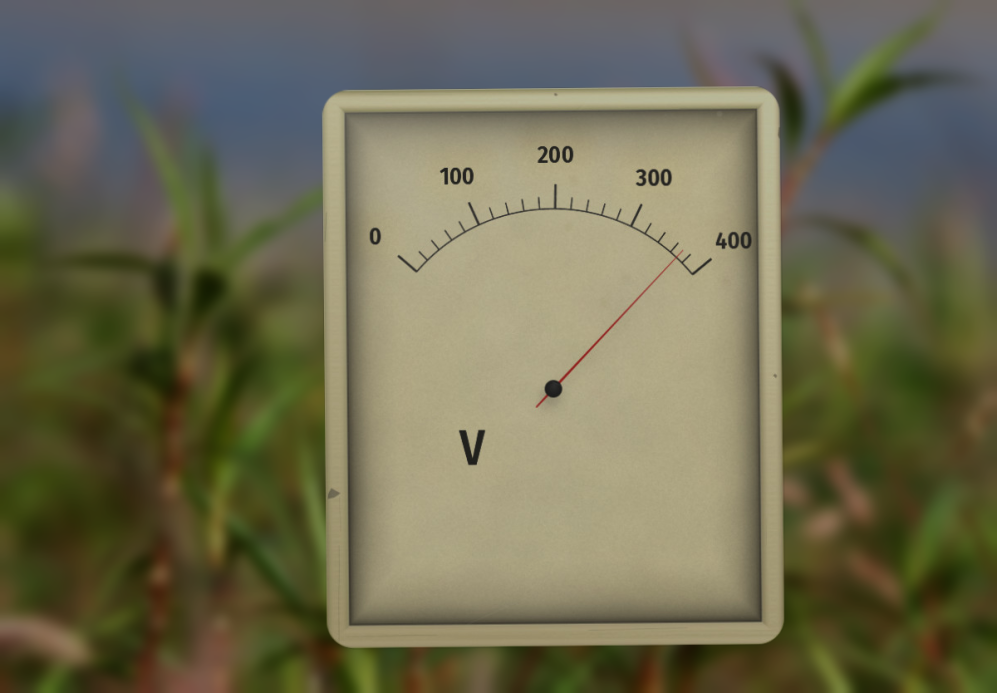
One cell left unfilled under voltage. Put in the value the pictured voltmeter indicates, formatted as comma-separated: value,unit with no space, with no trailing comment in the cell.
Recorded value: 370,V
